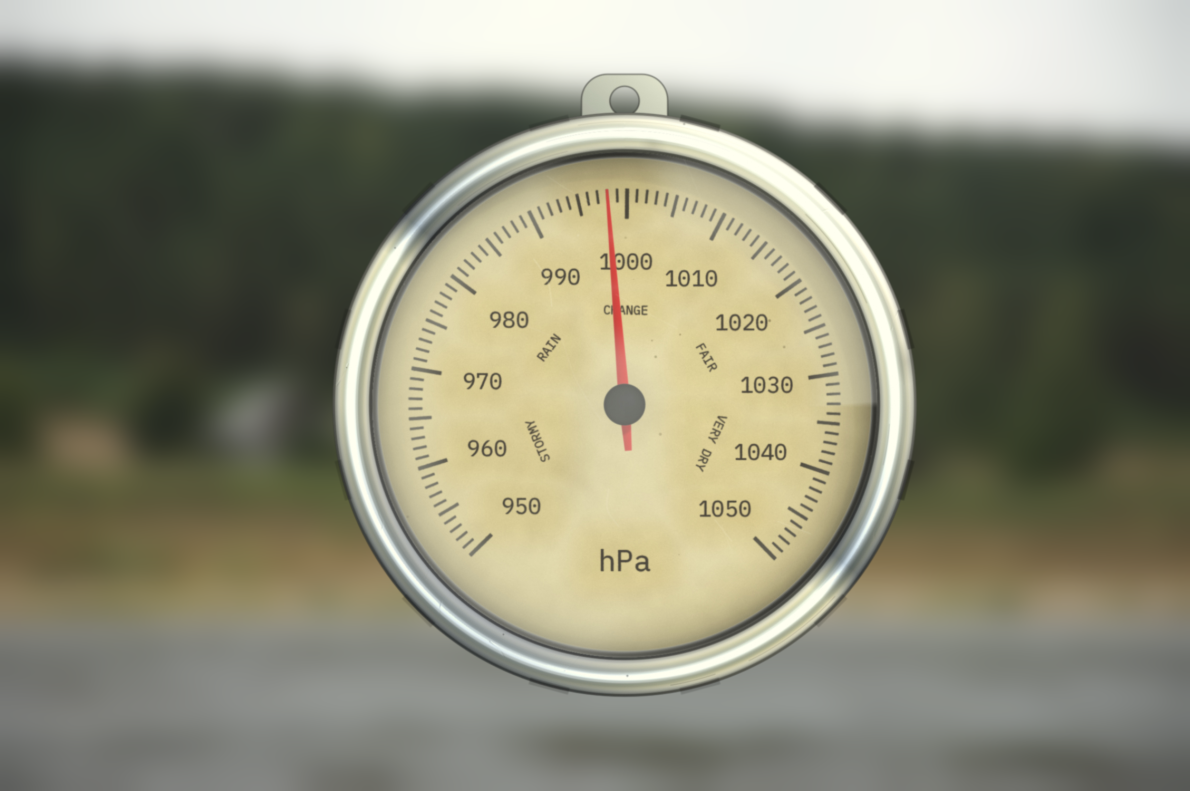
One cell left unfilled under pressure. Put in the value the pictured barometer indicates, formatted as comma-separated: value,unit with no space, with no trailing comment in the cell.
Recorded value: 998,hPa
